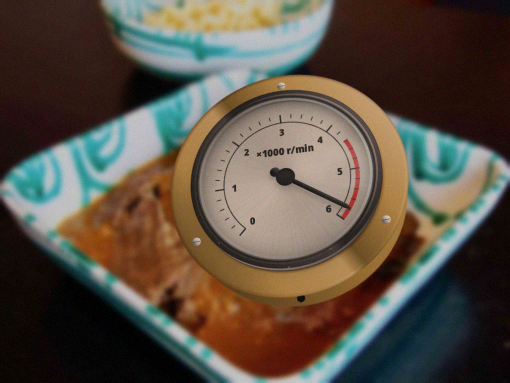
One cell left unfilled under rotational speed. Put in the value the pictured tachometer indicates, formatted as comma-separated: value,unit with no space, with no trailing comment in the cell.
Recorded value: 5800,rpm
